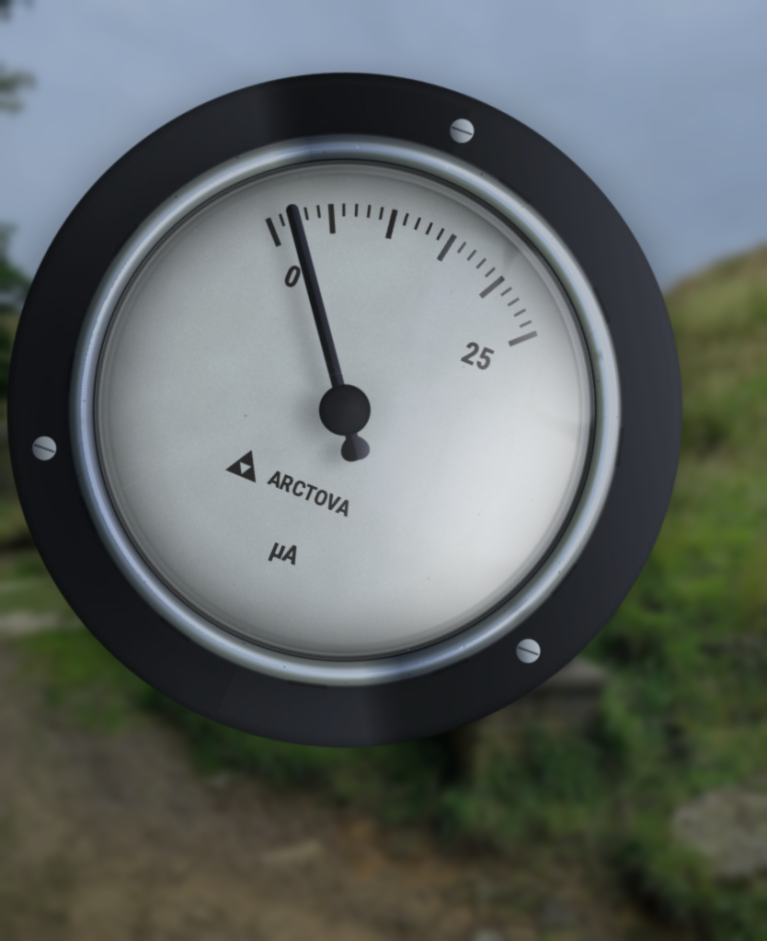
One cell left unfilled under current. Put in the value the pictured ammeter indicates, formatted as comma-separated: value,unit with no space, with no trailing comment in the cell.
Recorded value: 2,µA
